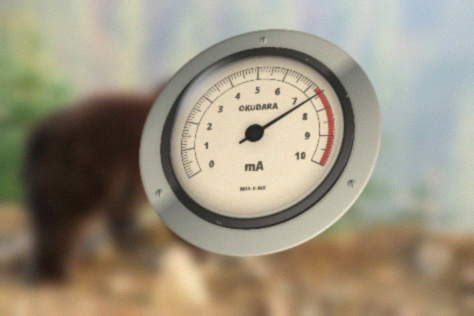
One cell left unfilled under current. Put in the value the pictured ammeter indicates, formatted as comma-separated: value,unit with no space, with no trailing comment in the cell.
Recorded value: 7.5,mA
